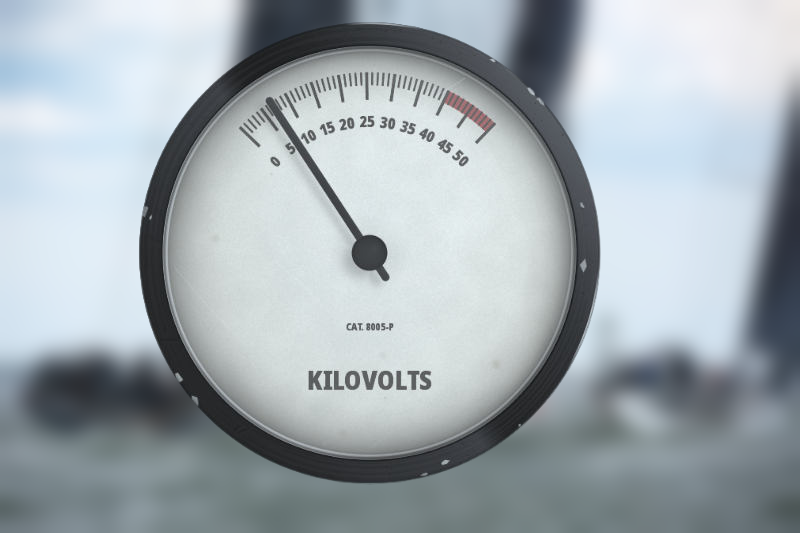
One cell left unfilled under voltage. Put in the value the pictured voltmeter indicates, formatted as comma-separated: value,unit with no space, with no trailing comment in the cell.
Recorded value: 7,kV
